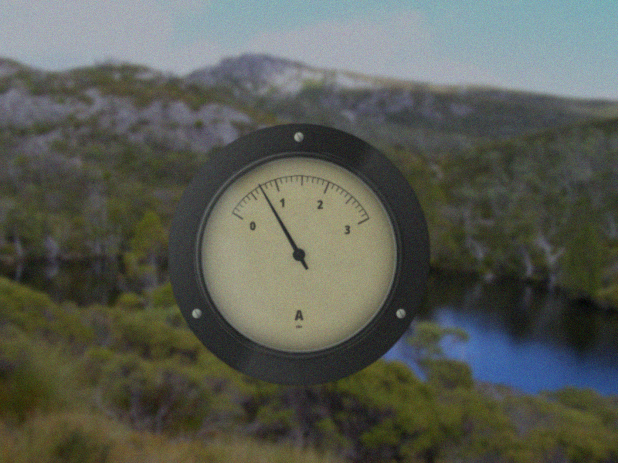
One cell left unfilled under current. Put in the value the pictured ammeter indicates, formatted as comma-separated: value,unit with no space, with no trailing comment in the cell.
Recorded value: 0.7,A
